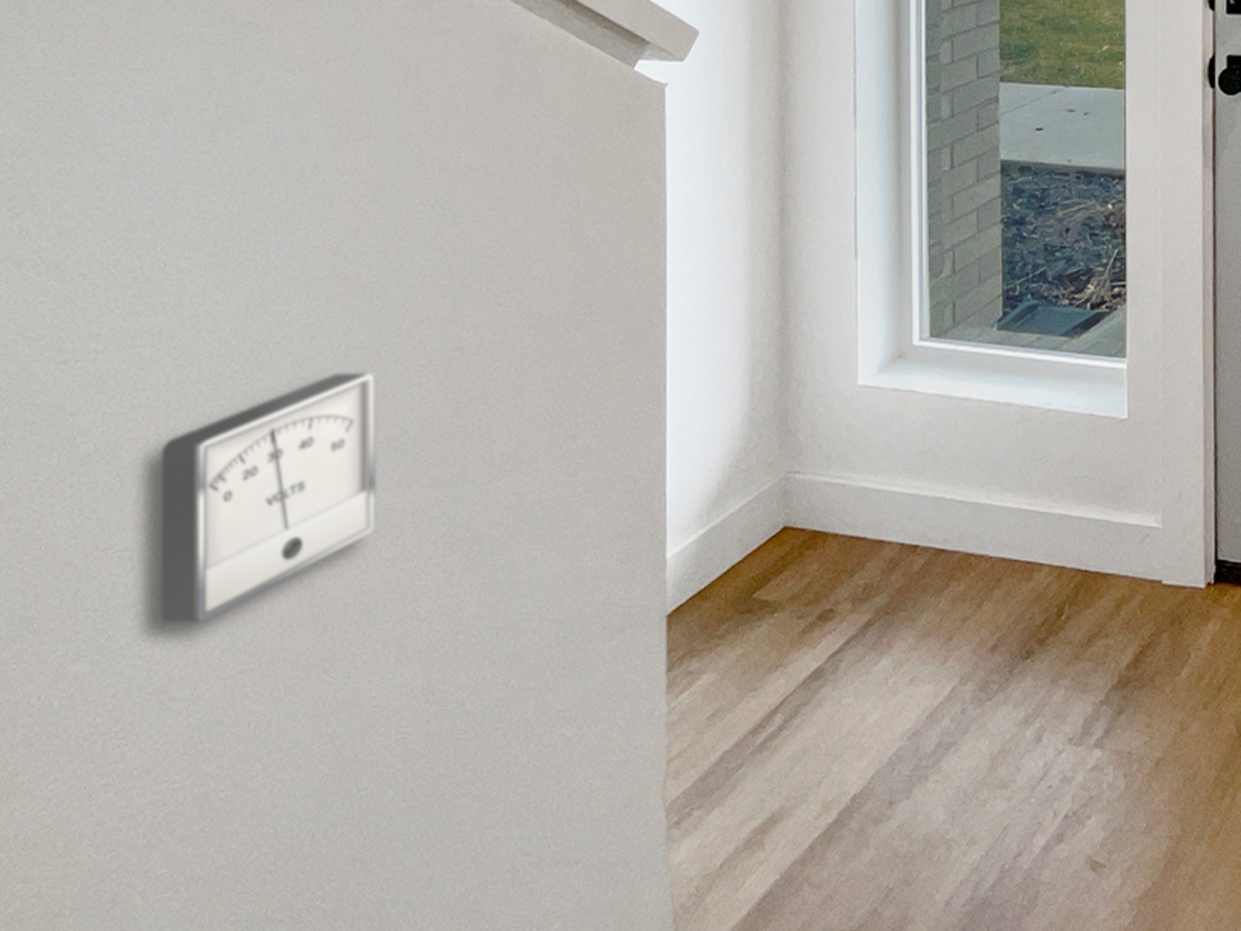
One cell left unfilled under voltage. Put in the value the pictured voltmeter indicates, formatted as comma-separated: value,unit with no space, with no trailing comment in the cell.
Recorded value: 30,V
